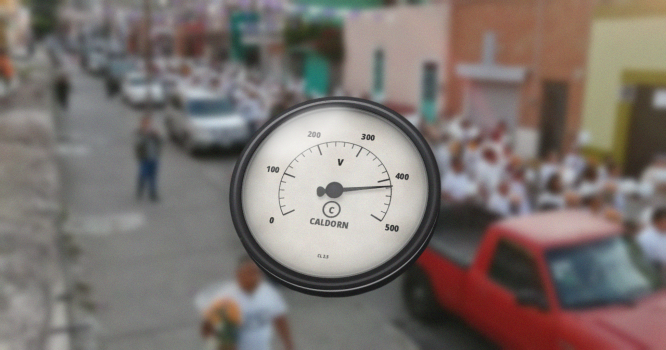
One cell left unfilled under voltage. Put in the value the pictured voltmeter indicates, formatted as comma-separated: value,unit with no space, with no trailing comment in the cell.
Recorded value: 420,V
